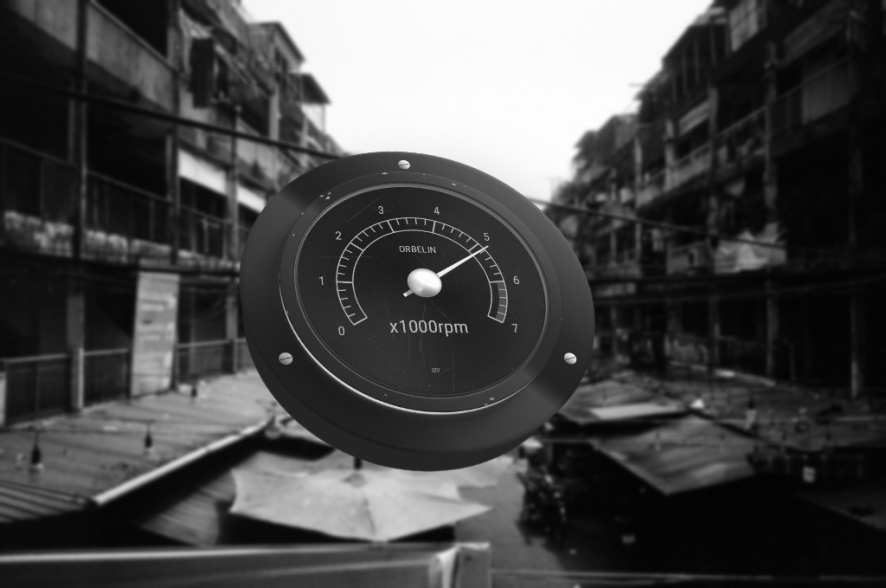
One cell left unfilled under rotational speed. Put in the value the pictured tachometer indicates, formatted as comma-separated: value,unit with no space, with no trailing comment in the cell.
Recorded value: 5200,rpm
